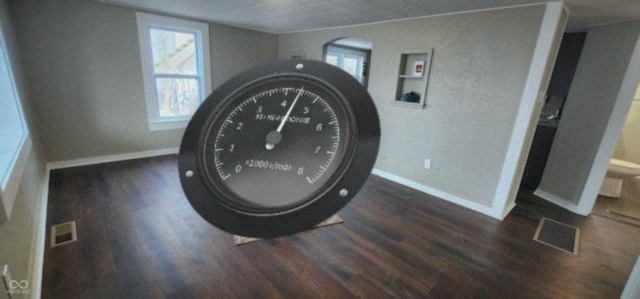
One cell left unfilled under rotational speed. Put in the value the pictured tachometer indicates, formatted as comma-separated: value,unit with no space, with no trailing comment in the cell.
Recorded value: 4500,rpm
